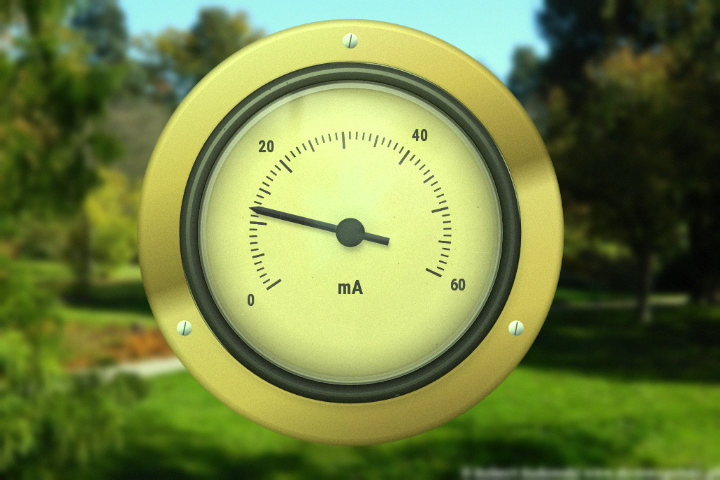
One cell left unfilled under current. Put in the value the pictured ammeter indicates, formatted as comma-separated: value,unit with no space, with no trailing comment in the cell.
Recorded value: 12,mA
